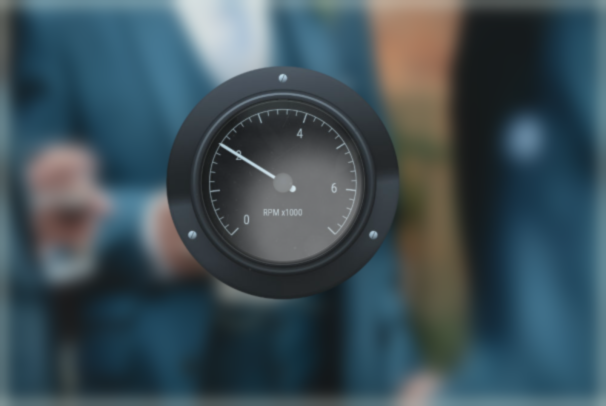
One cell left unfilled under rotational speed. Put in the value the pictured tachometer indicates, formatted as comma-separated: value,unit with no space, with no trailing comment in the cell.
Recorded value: 2000,rpm
